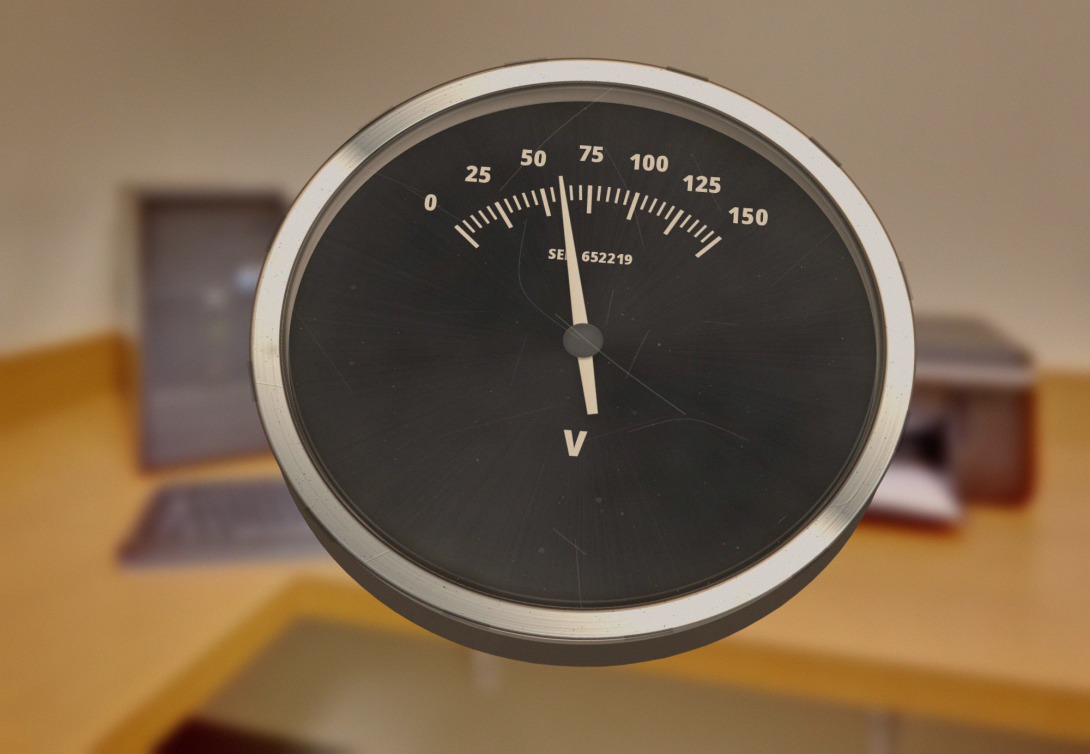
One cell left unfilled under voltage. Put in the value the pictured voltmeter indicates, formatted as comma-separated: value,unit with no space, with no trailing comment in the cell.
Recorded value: 60,V
